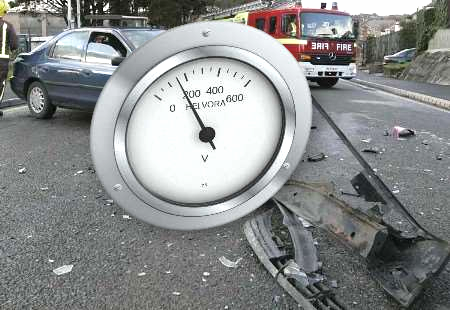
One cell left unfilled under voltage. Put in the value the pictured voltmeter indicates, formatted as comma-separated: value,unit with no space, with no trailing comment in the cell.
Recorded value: 150,V
